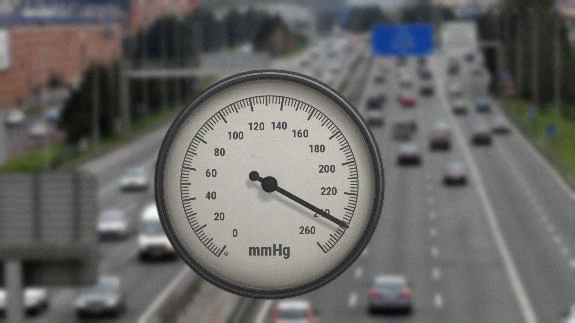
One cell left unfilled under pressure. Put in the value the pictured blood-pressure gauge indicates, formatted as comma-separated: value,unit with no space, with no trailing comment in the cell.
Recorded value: 240,mmHg
